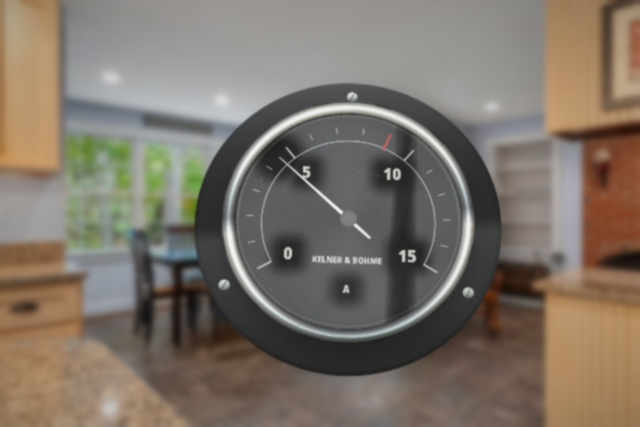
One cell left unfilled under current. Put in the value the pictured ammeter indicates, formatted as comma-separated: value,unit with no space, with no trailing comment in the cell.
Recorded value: 4.5,A
